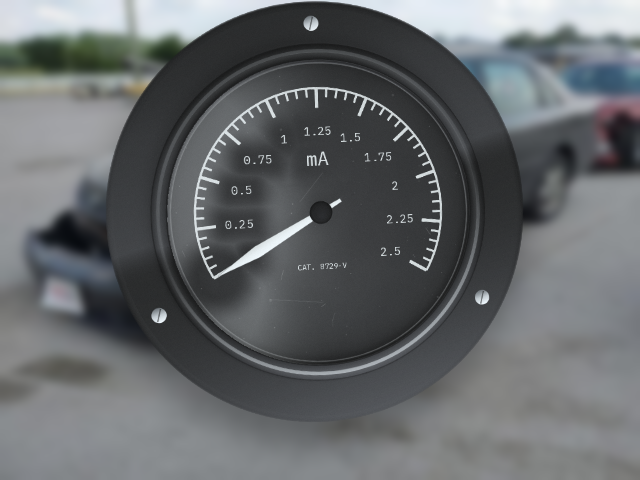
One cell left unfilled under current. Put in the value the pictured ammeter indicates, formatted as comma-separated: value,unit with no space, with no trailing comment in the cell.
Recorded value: 0,mA
